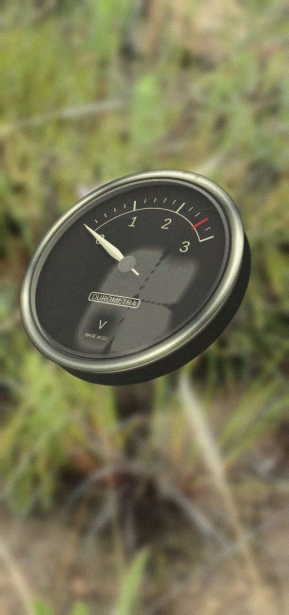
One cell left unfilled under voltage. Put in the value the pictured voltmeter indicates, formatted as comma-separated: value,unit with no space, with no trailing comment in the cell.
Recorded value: 0,V
